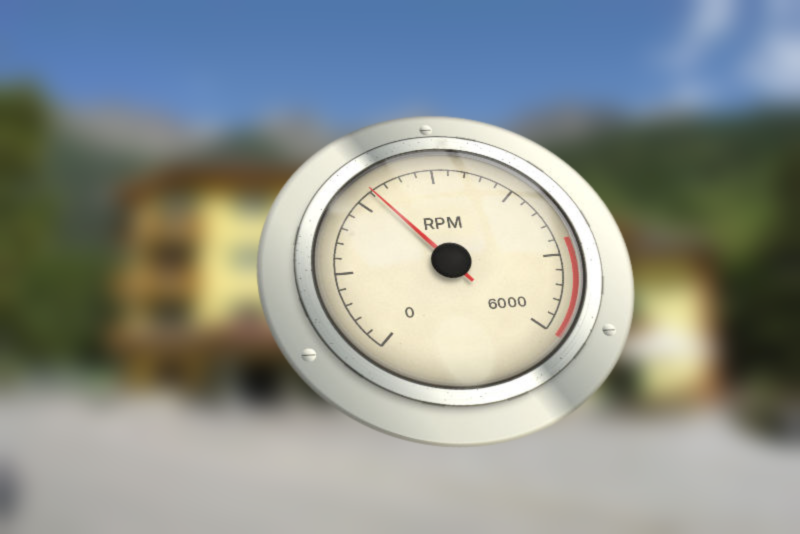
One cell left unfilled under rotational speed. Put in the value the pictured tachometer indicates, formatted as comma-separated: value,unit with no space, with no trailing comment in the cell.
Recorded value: 2200,rpm
